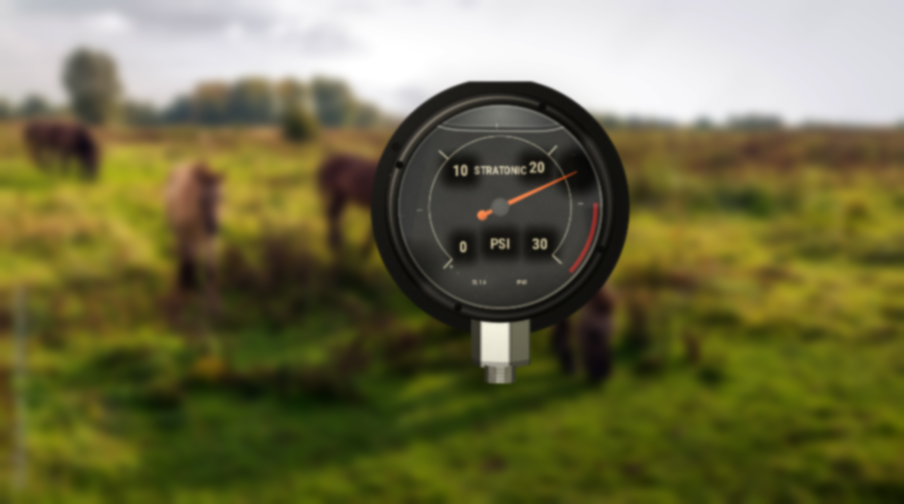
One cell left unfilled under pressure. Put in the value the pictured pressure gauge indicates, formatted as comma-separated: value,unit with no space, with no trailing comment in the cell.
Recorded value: 22.5,psi
